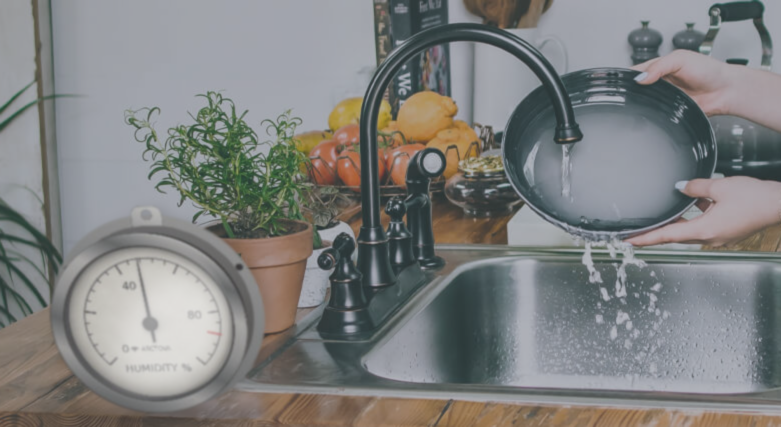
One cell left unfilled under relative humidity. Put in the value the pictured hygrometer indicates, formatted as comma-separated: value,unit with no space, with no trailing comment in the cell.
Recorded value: 48,%
